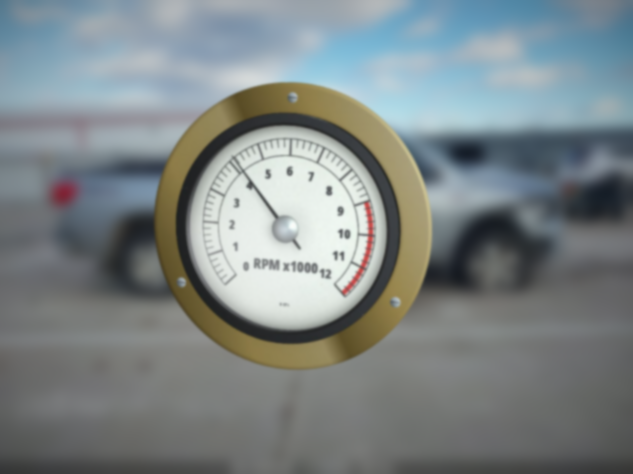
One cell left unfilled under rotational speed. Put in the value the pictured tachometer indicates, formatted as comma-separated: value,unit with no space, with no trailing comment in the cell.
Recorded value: 4200,rpm
